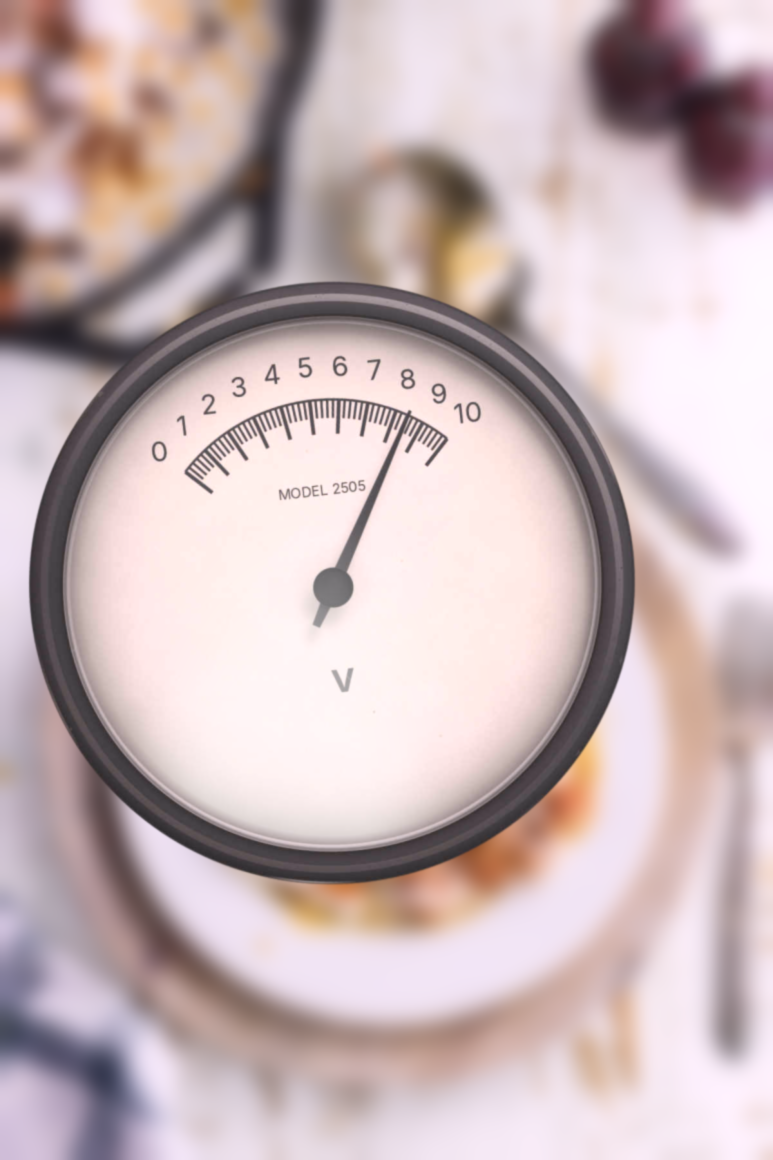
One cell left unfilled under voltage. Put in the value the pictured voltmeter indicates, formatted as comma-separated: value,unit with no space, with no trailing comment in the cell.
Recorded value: 8.4,V
